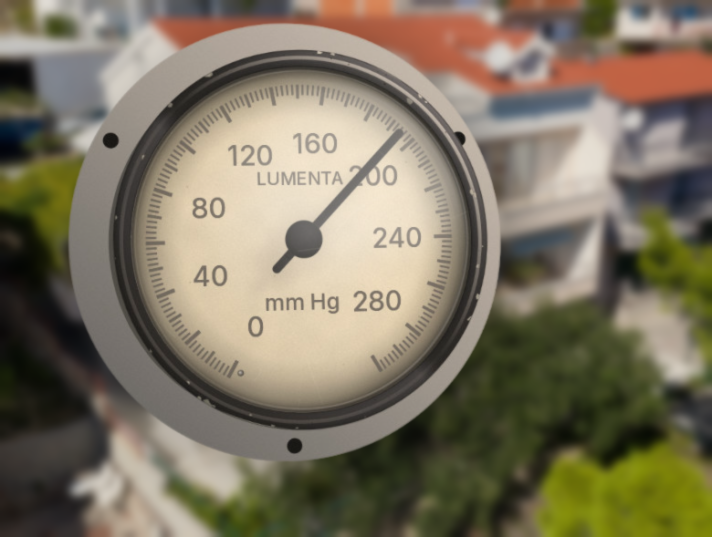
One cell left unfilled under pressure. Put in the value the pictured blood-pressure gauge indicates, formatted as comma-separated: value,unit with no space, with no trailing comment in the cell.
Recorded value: 194,mmHg
